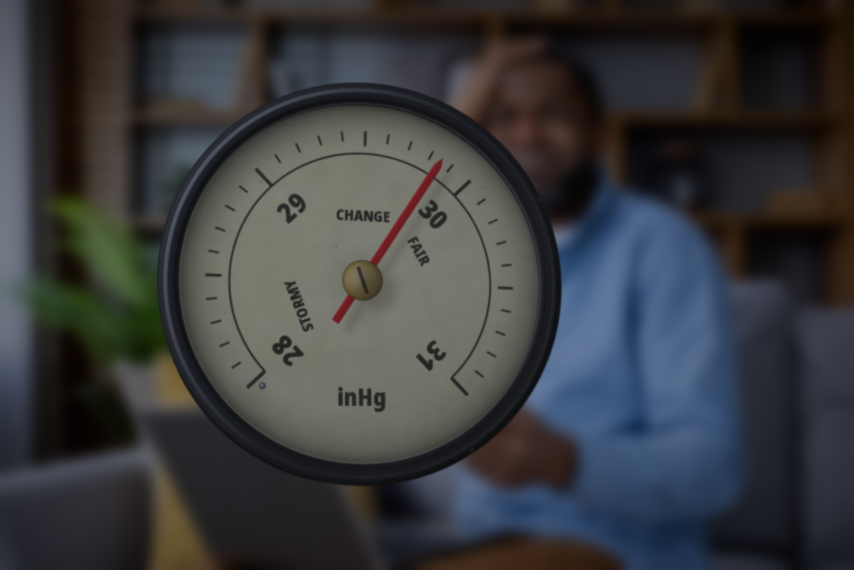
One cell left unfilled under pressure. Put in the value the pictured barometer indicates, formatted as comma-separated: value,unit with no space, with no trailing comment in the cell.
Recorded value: 29.85,inHg
